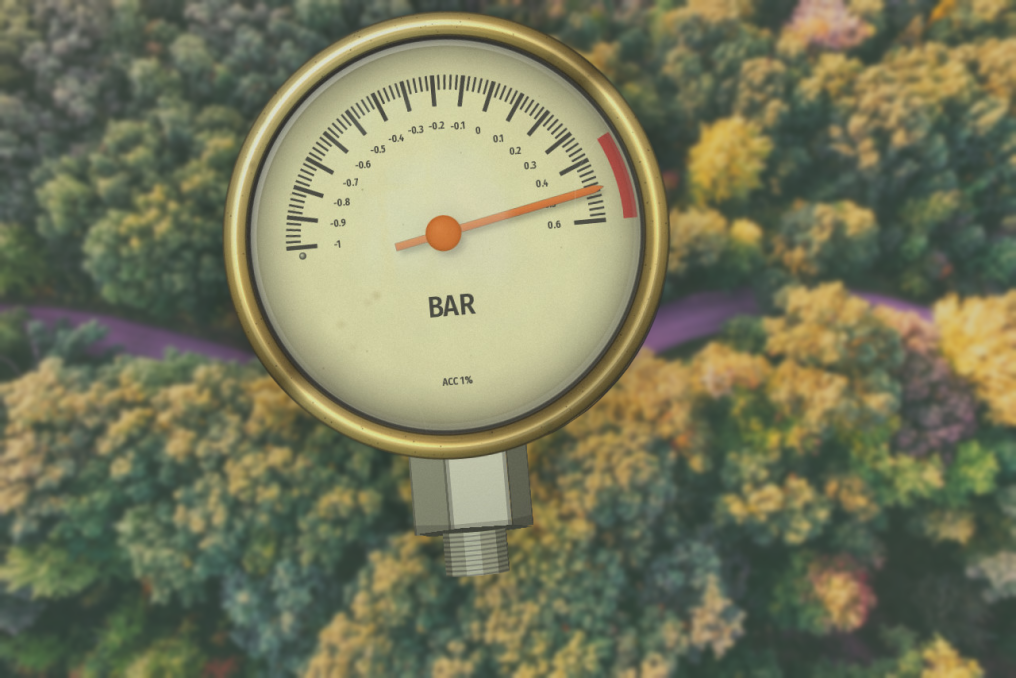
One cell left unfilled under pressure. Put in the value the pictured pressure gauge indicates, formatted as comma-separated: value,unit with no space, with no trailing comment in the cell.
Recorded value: 0.5,bar
